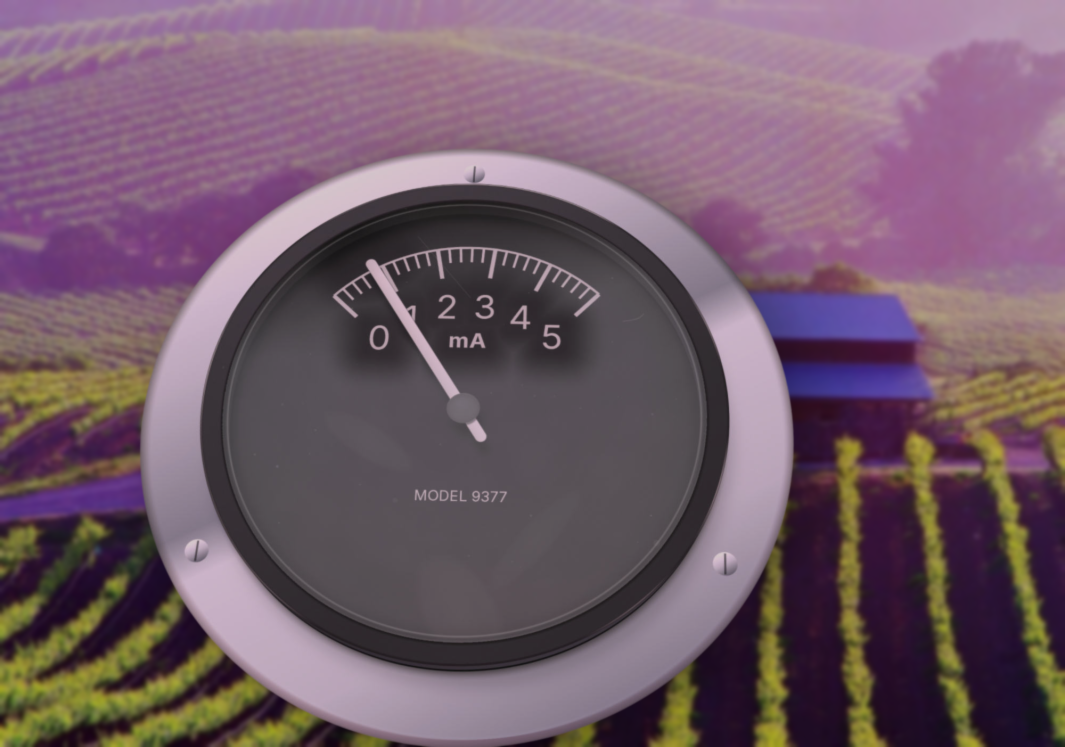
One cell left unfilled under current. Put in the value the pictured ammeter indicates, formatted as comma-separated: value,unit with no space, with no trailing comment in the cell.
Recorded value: 0.8,mA
